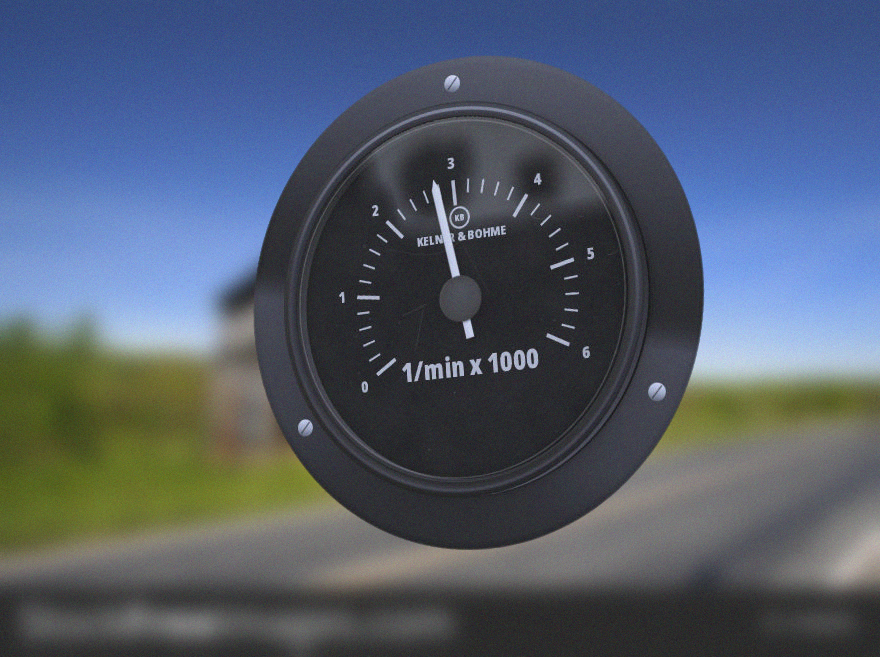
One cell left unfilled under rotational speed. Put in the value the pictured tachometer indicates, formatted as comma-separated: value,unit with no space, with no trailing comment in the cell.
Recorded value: 2800,rpm
